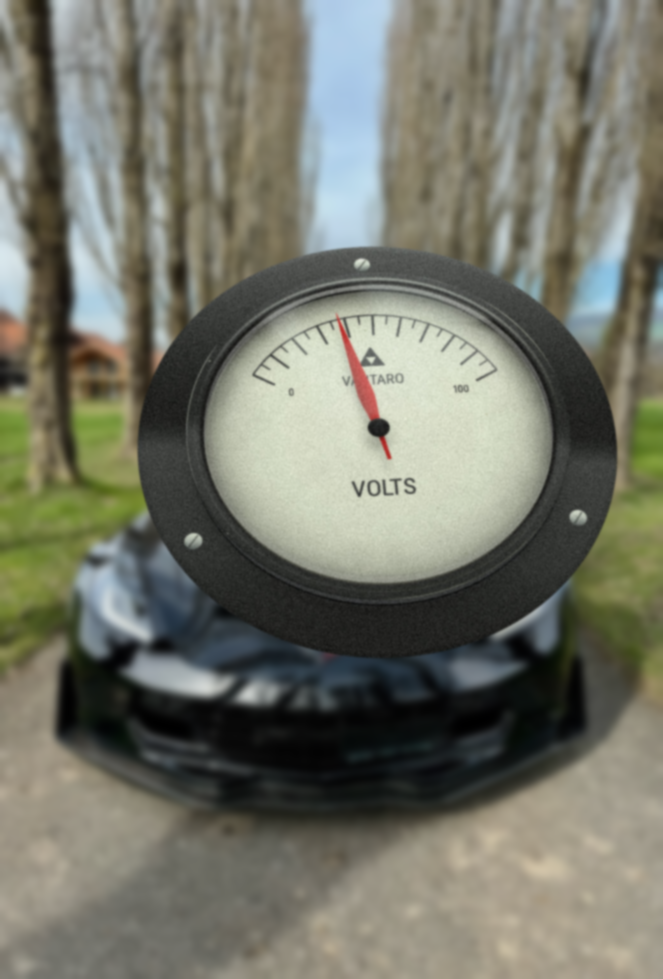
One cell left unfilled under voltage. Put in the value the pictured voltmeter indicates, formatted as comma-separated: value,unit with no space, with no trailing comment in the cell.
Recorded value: 37.5,V
